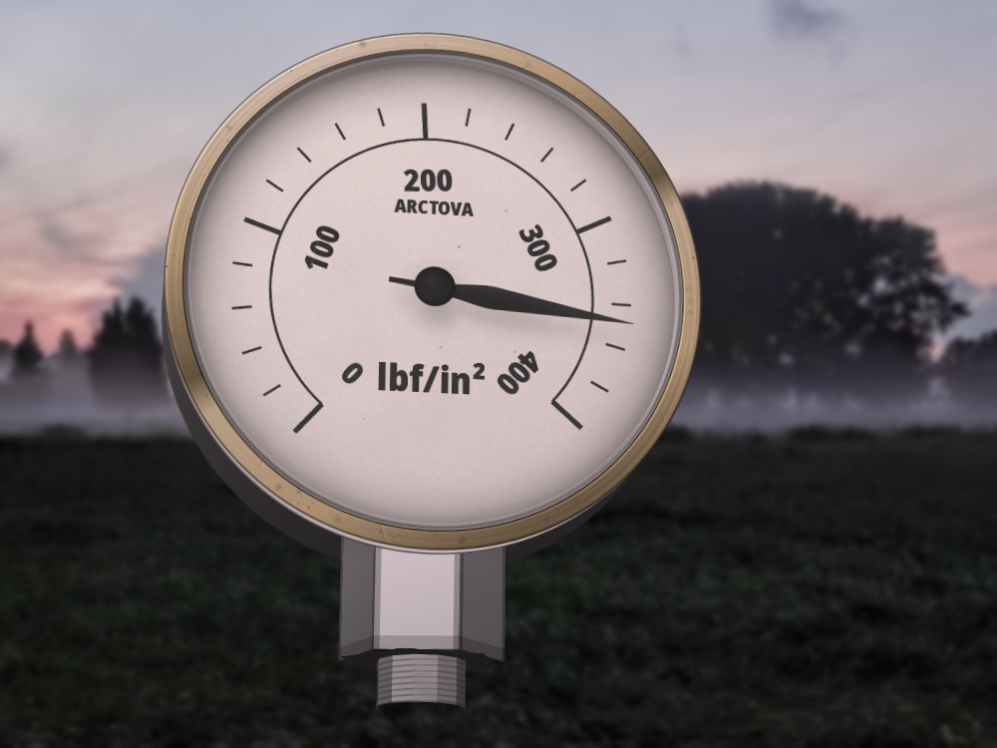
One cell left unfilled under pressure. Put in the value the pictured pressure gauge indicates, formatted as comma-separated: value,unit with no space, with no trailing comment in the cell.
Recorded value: 350,psi
